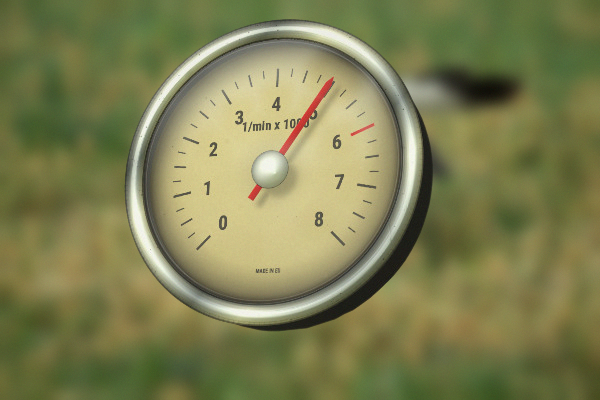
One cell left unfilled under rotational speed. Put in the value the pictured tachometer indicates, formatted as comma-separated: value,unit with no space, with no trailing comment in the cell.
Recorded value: 5000,rpm
